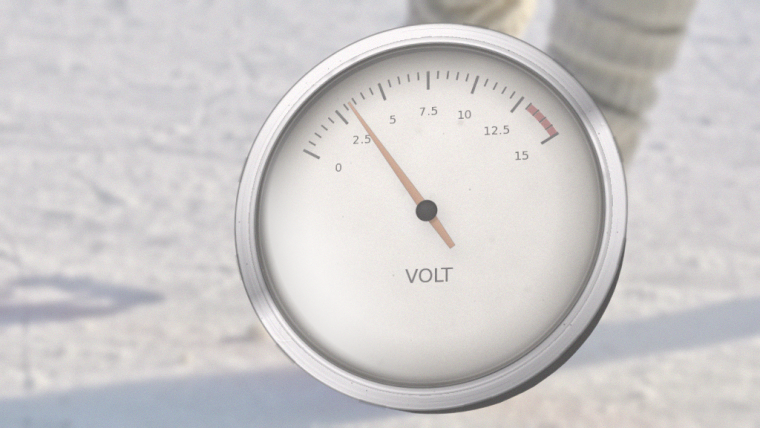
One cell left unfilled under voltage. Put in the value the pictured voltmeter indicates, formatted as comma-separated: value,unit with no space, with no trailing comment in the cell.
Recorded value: 3.25,V
